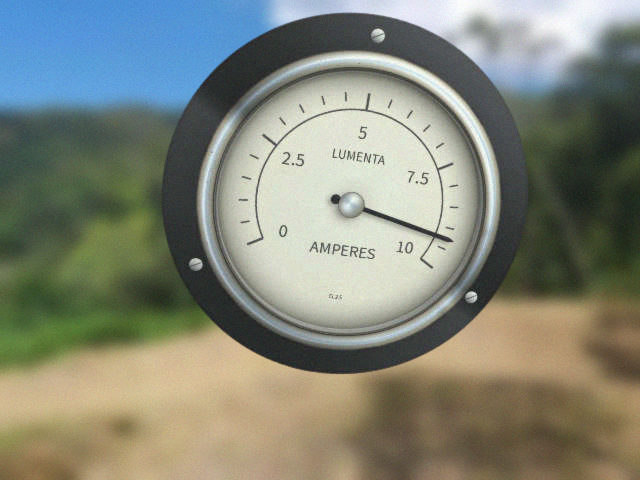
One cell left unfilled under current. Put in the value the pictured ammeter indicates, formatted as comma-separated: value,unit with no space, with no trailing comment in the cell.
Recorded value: 9.25,A
